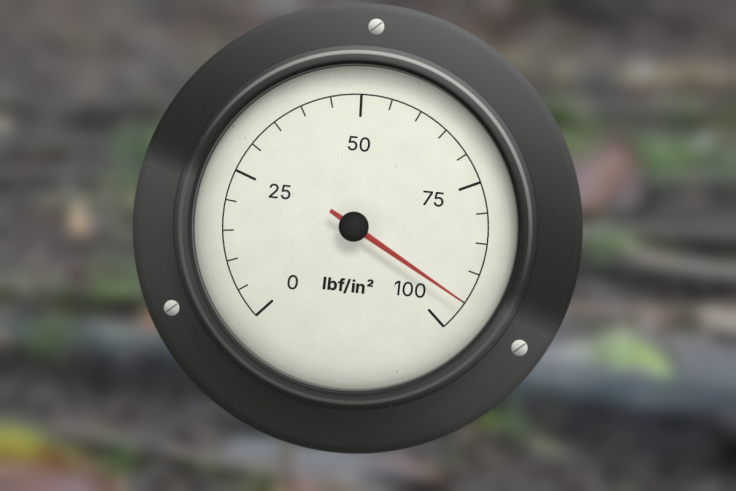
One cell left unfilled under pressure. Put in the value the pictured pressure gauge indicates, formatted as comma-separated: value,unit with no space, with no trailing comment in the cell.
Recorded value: 95,psi
